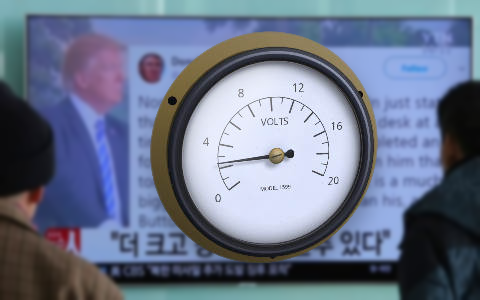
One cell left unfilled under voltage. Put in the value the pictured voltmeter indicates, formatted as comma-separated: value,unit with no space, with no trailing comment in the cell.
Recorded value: 2.5,V
